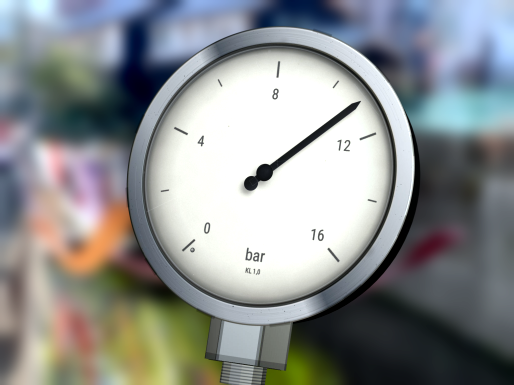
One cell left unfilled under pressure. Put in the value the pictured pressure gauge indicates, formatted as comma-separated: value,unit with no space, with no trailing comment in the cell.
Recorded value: 11,bar
